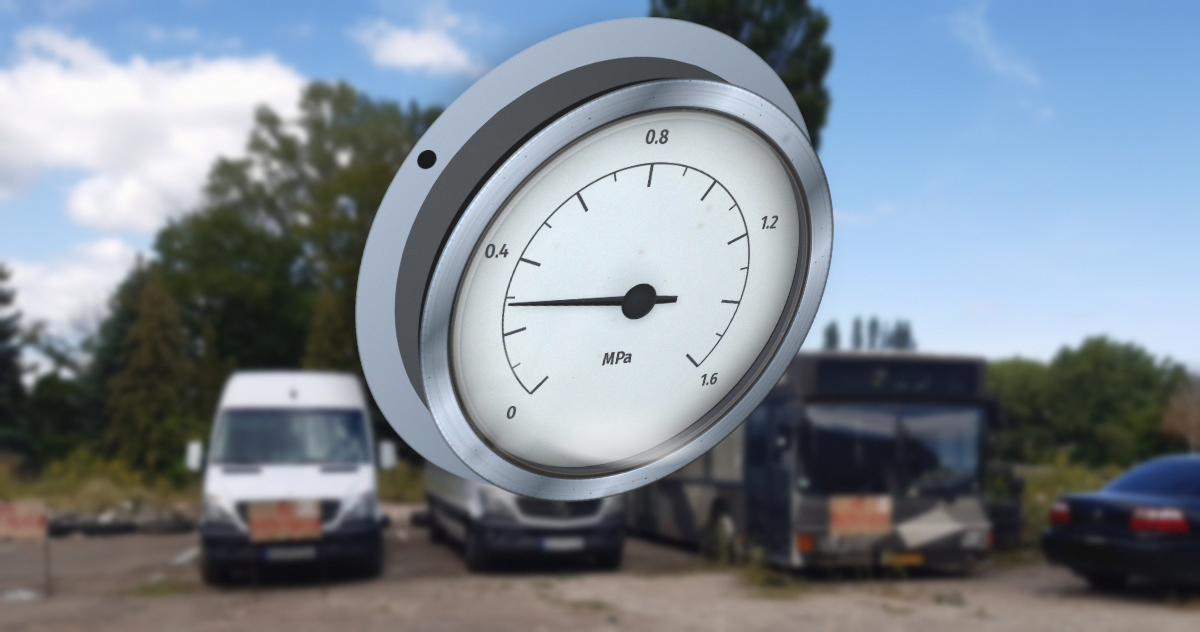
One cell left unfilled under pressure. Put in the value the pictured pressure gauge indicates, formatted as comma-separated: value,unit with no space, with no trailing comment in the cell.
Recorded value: 0.3,MPa
